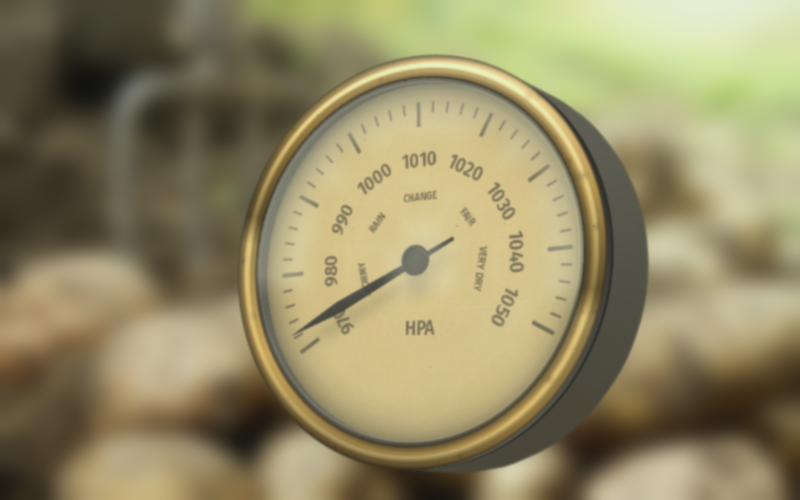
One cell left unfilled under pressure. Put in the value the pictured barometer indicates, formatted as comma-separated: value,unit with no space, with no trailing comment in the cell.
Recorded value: 972,hPa
